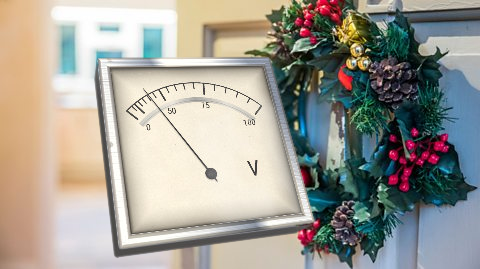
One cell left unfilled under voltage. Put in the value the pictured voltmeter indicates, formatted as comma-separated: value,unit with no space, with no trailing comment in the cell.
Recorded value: 40,V
